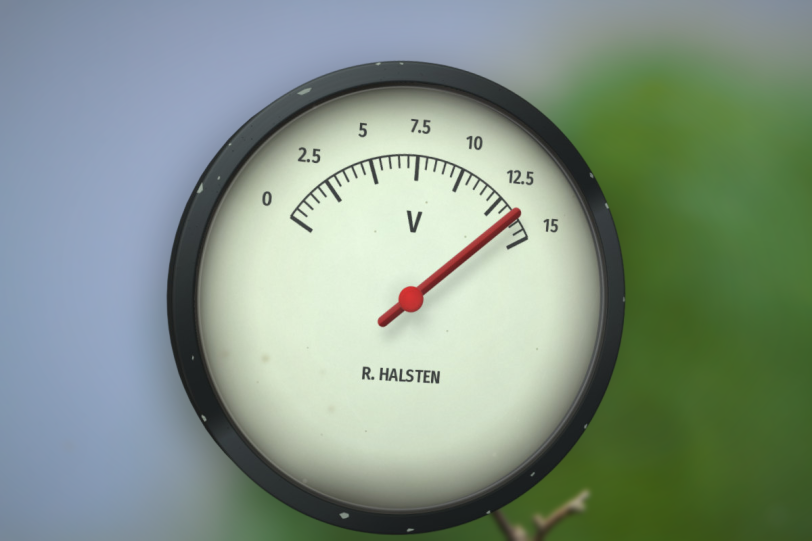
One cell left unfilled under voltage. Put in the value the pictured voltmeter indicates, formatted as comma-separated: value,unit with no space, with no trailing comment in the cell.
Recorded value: 13.5,V
